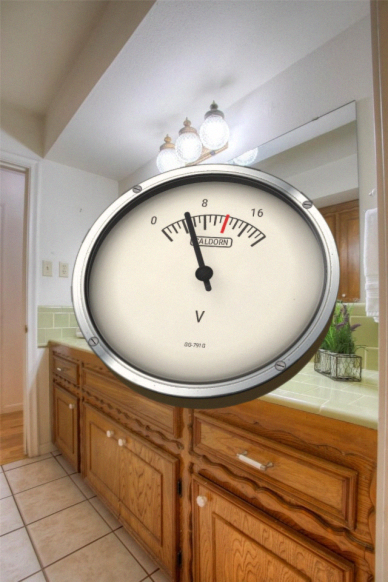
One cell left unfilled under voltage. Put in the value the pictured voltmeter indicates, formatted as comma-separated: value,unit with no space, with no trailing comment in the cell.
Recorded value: 5,V
